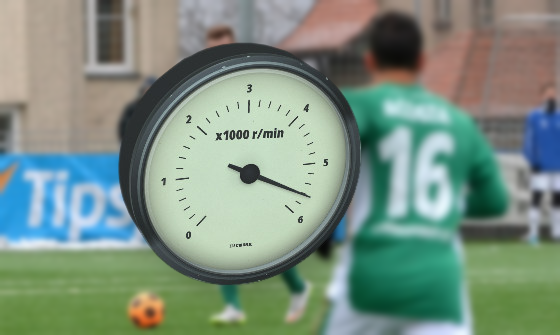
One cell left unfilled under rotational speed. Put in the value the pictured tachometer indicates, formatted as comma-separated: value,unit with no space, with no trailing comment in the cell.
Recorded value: 5600,rpm
